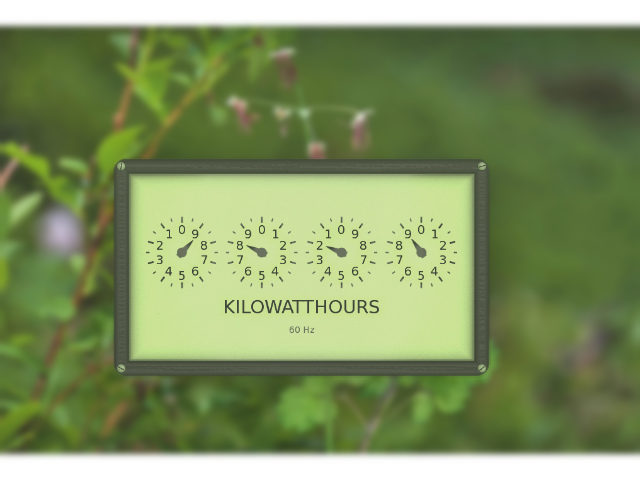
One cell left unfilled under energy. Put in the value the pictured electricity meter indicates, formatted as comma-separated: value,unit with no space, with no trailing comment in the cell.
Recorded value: 8819,kWh
